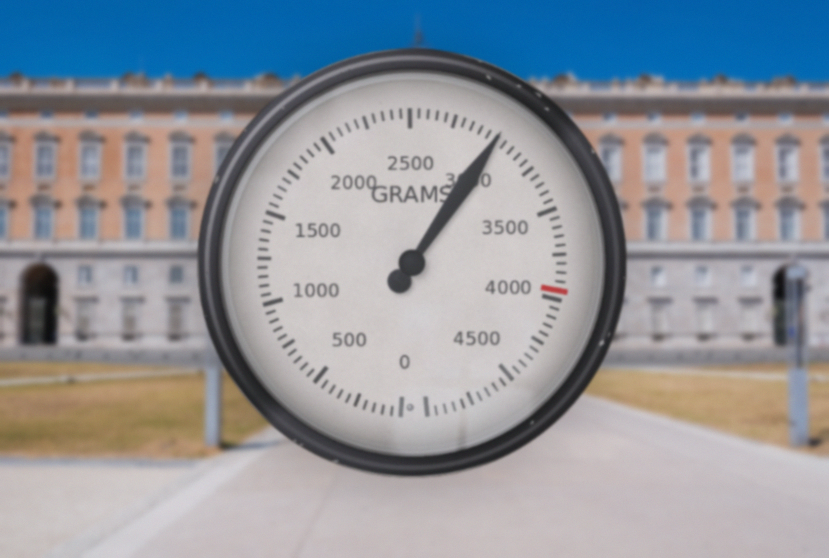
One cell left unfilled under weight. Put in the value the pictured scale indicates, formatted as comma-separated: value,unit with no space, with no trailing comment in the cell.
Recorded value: 3000,g
